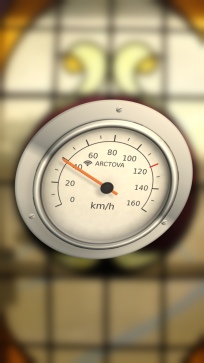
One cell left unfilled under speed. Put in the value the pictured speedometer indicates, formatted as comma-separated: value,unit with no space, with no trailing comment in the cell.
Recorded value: 40,km/h
